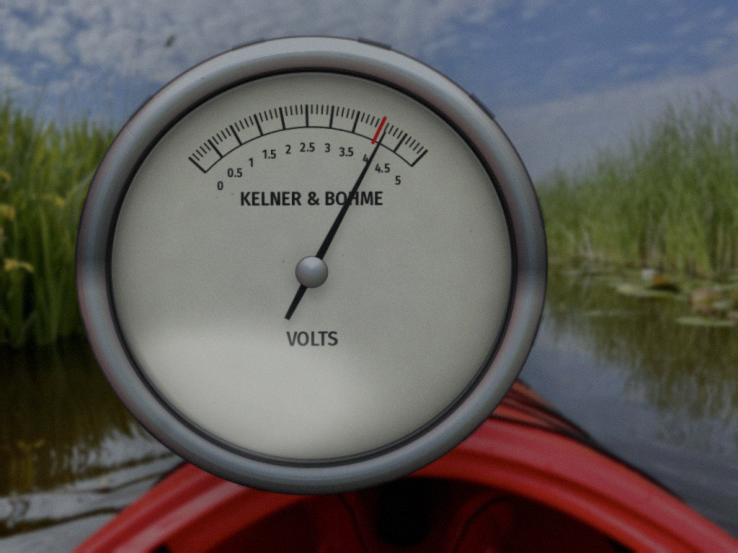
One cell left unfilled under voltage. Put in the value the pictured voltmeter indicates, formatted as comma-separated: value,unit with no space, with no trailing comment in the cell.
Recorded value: 4.1,V
